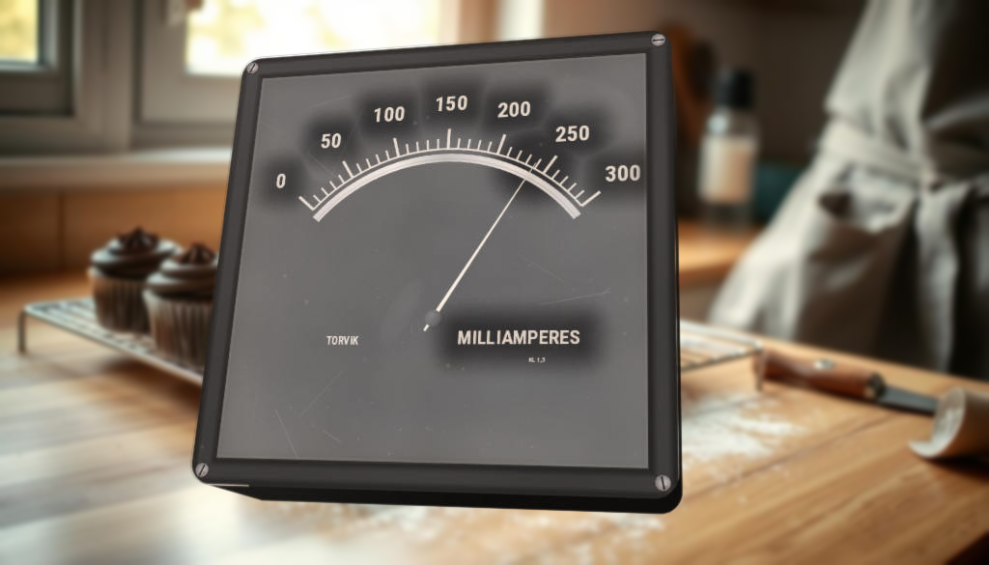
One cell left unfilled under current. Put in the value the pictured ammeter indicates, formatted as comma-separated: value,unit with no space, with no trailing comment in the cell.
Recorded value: 240,mA
